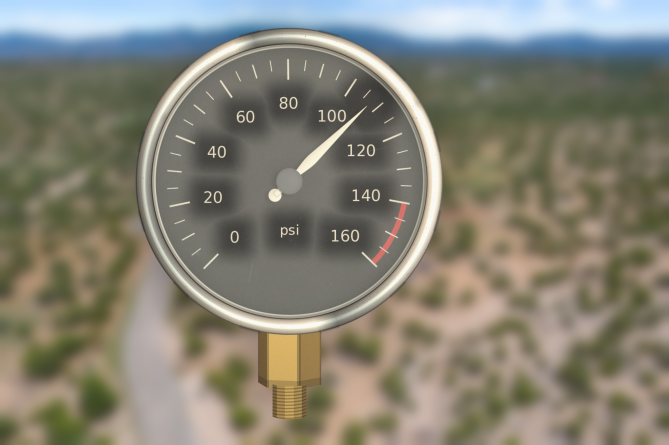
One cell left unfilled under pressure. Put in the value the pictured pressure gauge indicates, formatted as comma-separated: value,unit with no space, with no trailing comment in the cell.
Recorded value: 107.5,psi
